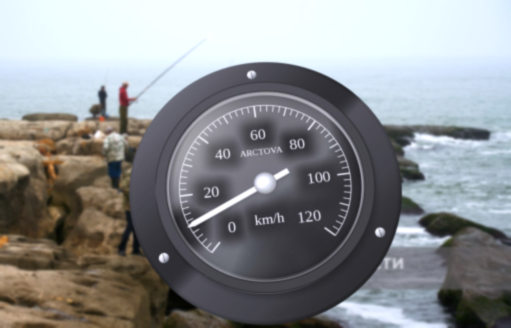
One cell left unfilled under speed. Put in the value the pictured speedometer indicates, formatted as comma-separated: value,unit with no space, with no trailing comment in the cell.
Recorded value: 10,km/h
